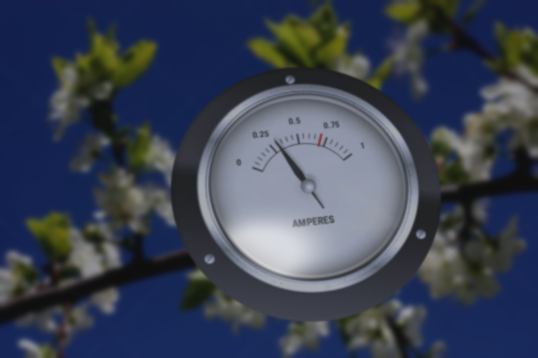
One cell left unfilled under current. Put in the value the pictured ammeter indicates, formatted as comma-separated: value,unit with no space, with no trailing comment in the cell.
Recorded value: 0.3,A
